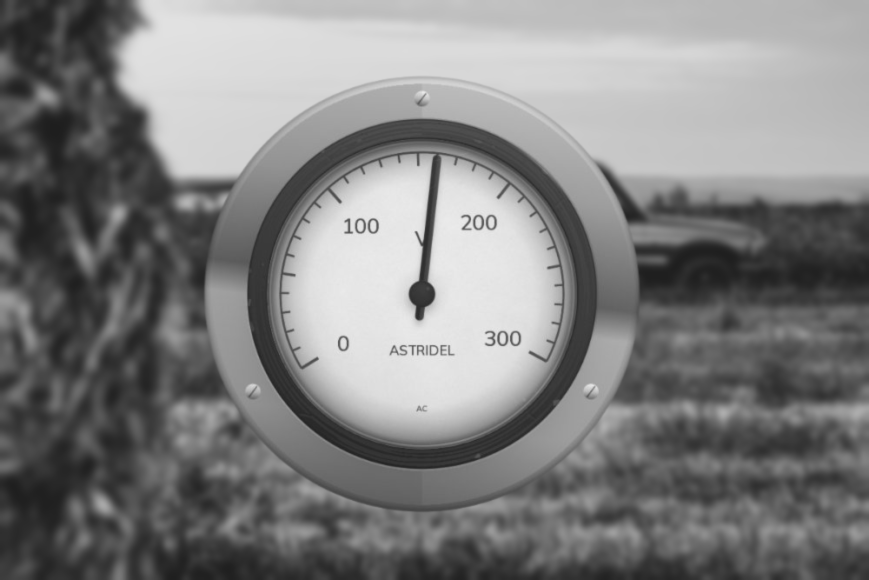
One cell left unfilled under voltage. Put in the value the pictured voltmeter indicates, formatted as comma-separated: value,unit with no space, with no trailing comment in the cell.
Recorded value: 160,V
